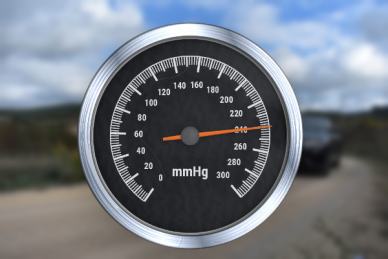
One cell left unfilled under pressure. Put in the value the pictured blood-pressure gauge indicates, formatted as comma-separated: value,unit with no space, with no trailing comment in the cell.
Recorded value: 240,mmHg
